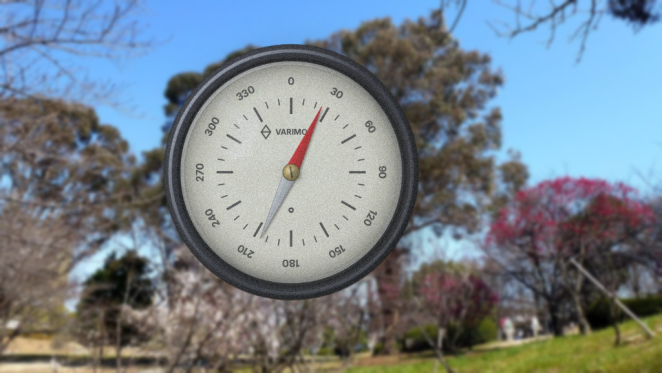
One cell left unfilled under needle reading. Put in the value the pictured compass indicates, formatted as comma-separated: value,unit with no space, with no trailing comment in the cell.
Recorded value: 25,°
